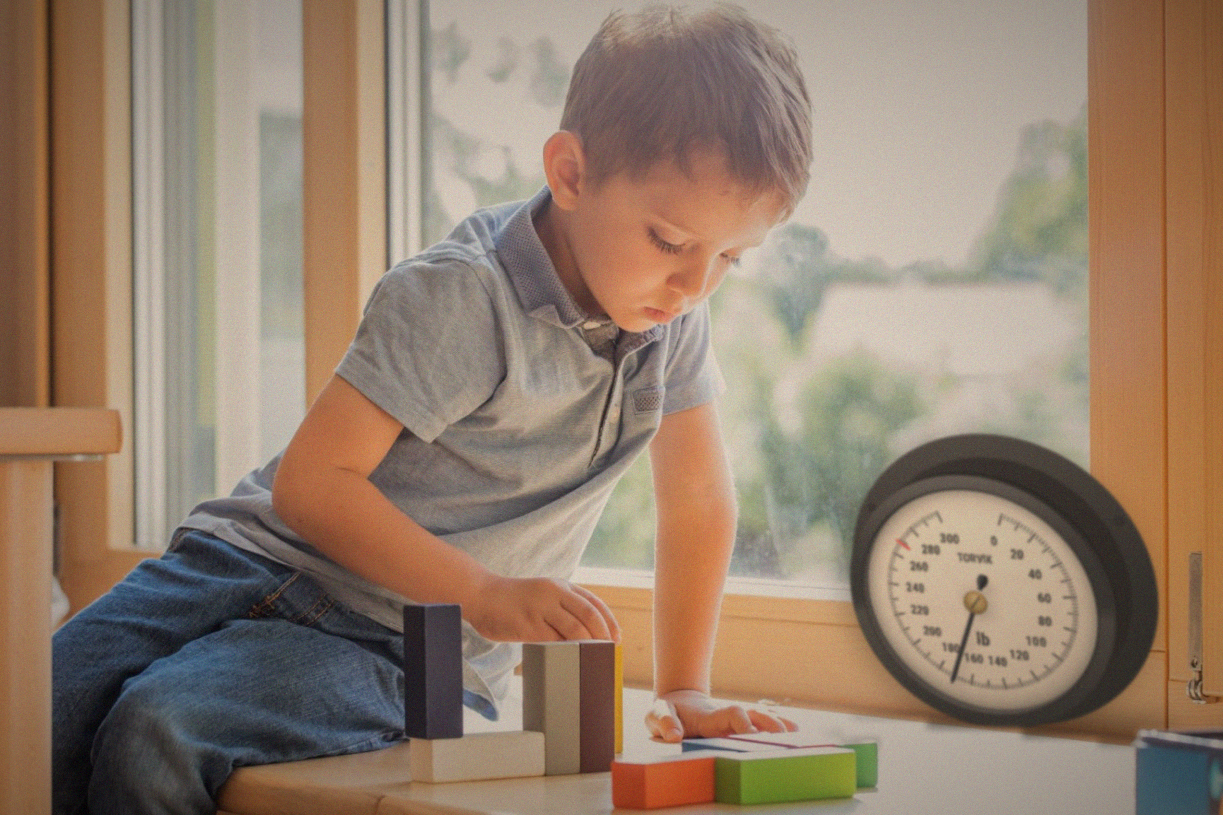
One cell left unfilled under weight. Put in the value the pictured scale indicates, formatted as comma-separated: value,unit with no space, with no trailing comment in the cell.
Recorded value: 170,lb
